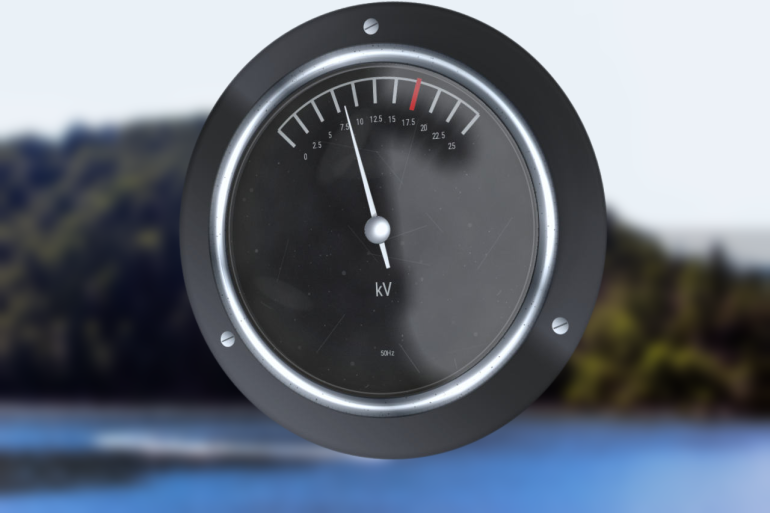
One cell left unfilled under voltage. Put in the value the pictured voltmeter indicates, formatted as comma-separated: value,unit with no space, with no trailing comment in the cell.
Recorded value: 8.75,kV
